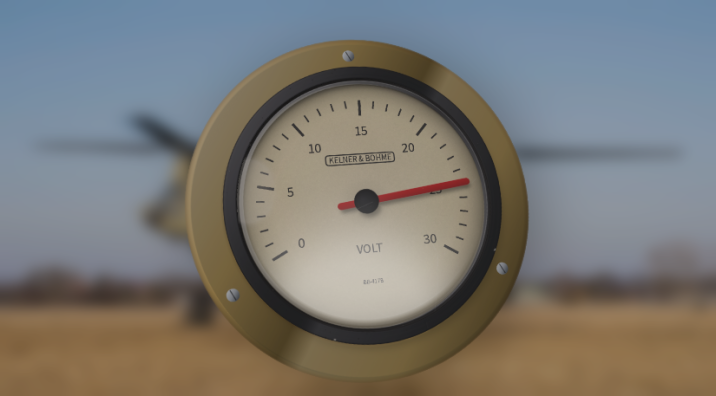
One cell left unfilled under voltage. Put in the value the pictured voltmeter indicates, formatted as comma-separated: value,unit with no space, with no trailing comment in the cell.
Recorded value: 25,V
